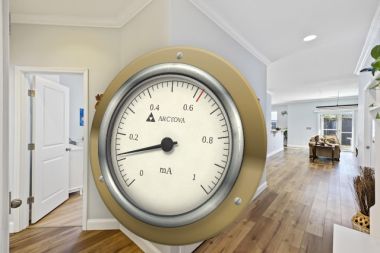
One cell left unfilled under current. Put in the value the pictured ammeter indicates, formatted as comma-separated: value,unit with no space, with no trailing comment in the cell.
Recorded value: 0.12,mA
